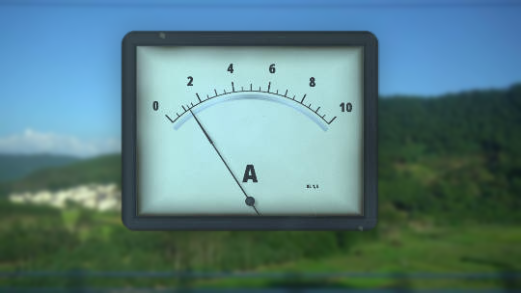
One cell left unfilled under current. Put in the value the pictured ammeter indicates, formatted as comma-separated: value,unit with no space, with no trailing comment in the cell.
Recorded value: 1.25,A
